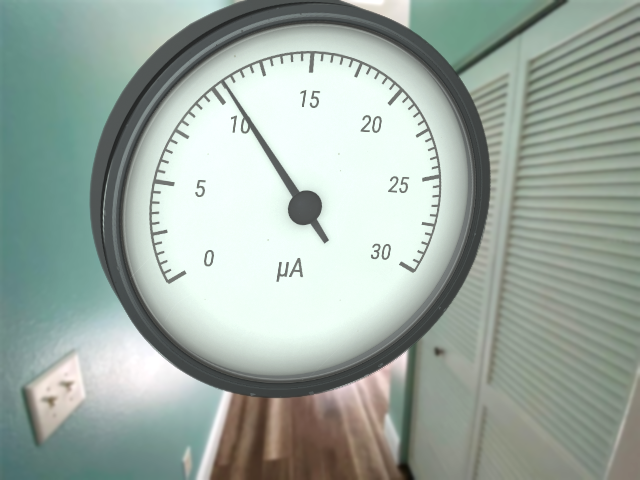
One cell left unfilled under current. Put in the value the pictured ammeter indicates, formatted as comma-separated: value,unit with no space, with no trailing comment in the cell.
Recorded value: 10.5,µA
